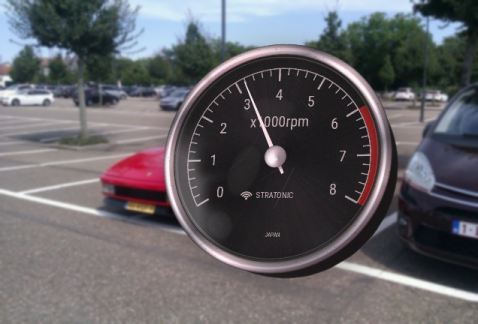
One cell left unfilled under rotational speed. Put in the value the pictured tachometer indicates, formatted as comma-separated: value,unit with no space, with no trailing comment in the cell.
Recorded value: 3200,rpm
